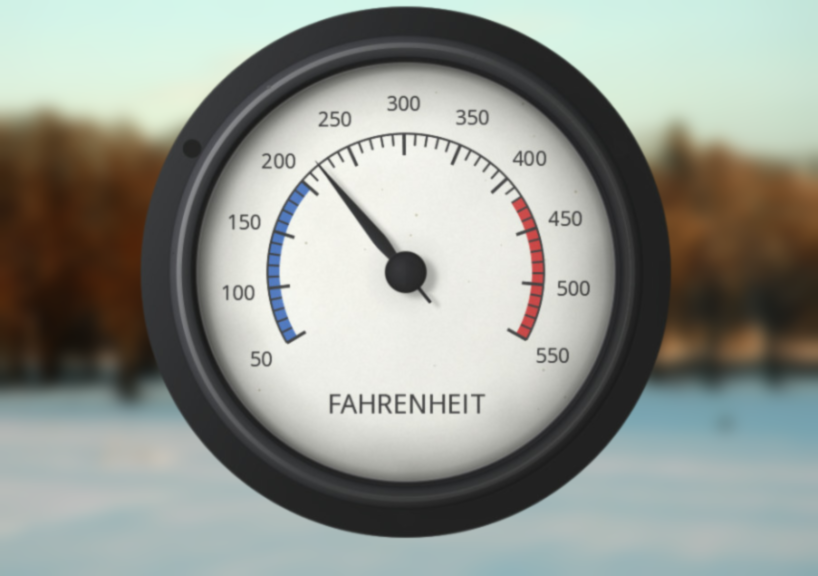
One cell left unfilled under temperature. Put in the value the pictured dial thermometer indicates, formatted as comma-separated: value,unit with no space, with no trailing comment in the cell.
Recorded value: 220,°F
